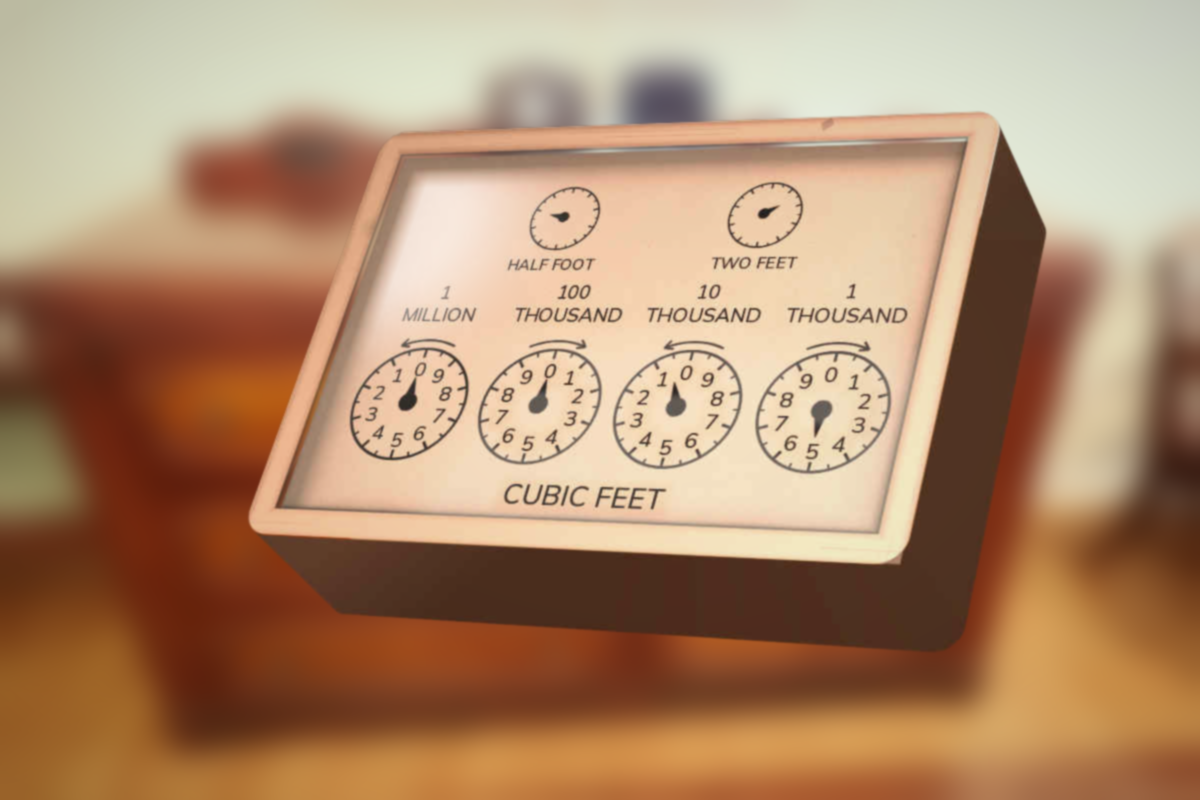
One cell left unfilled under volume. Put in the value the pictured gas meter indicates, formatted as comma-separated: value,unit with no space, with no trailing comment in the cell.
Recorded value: 500,ft³
